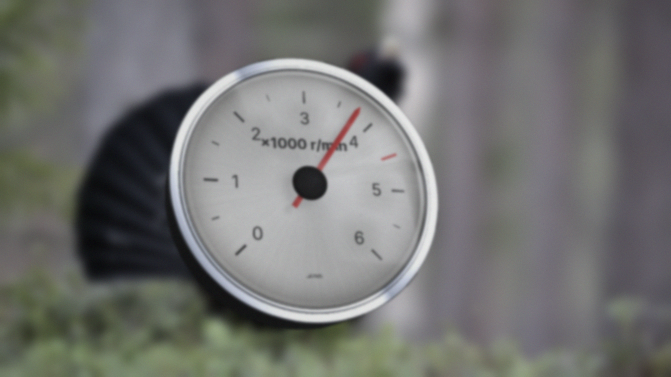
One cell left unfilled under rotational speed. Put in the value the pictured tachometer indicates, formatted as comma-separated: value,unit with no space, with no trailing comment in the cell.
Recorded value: 3750,rpm
